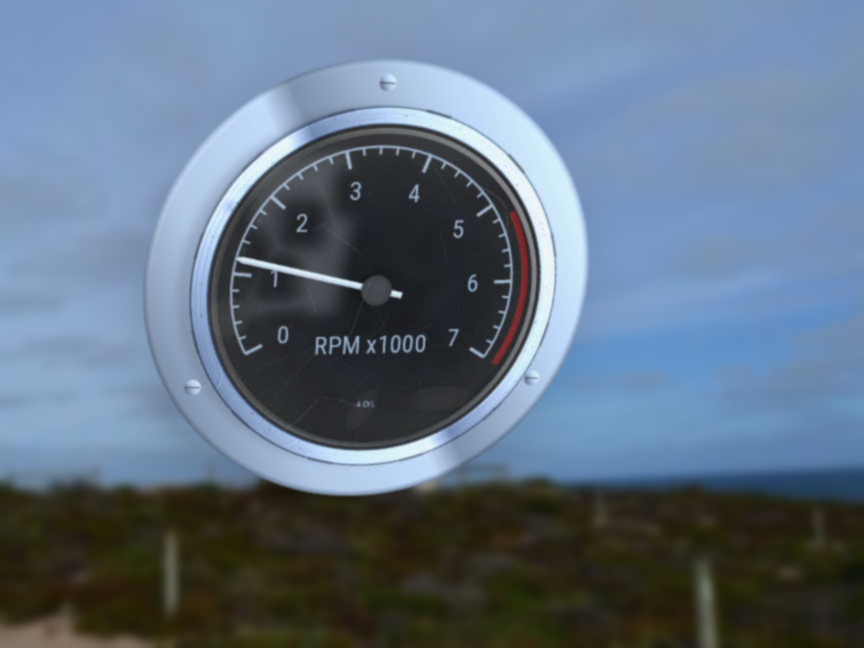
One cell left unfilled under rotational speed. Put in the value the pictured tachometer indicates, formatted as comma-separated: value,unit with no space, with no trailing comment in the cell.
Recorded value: 1200,rpm
